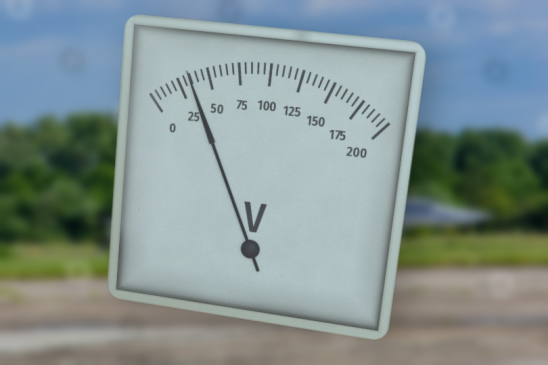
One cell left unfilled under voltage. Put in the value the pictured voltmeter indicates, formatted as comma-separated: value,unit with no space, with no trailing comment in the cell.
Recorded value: 35,V
